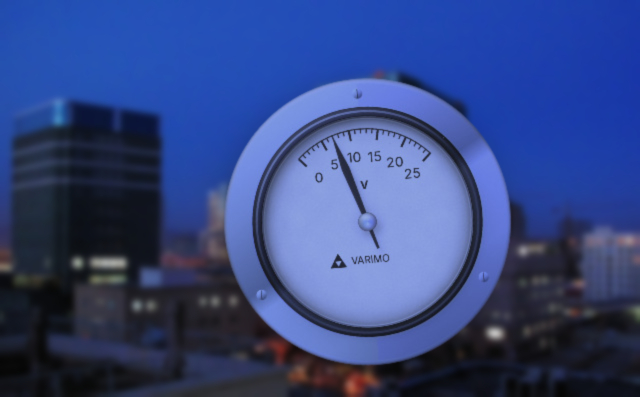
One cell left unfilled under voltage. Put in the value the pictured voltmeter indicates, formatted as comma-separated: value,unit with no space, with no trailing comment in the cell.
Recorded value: 7,V
